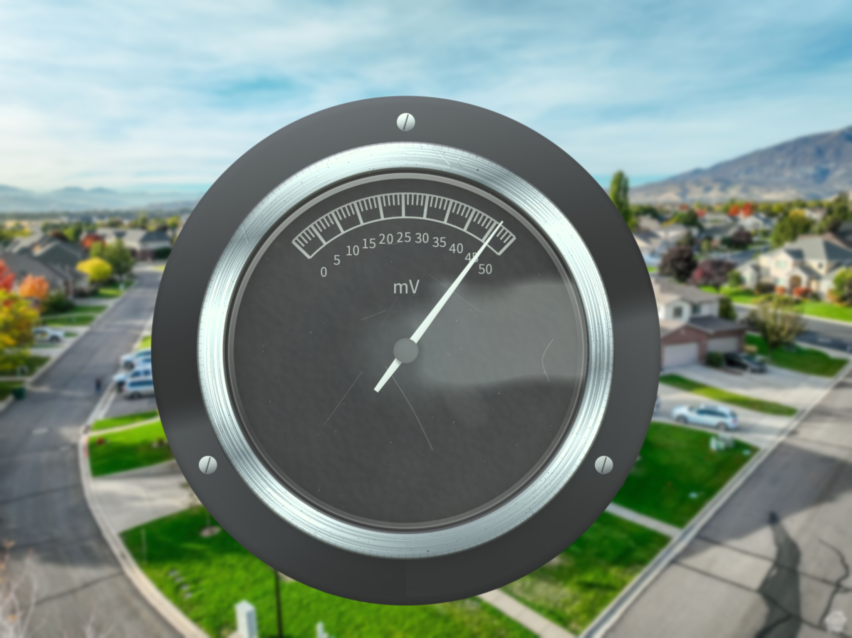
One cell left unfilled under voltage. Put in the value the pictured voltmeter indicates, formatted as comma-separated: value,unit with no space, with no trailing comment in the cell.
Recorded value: 46,mV
